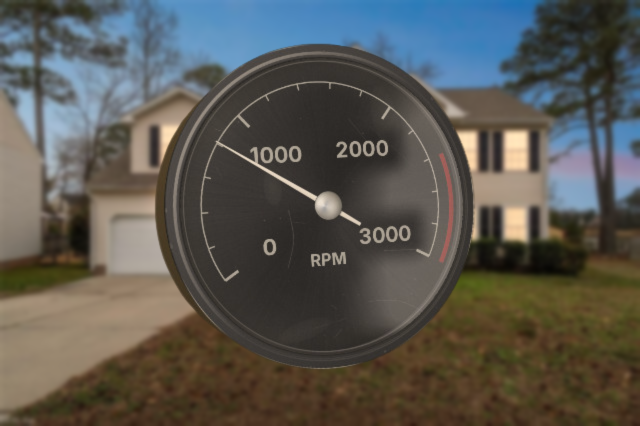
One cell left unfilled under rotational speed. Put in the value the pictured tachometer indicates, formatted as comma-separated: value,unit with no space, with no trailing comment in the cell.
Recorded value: 800,rpm
